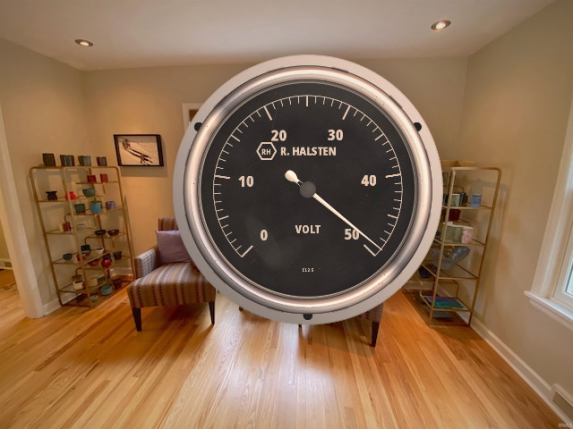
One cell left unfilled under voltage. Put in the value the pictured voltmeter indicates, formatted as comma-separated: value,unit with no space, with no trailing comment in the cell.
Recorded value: 49,V
